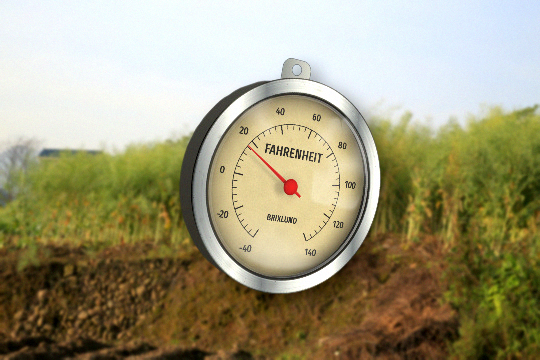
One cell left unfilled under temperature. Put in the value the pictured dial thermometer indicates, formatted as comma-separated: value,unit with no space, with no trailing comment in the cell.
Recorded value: 16,°F
